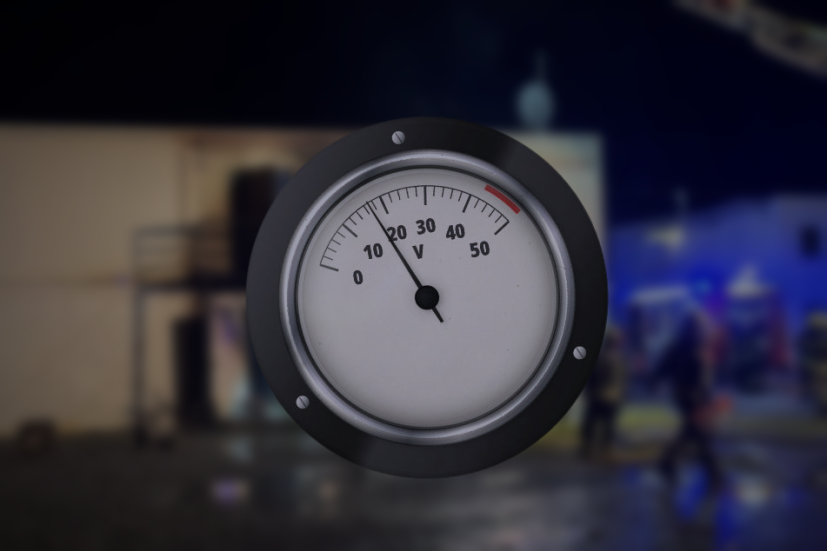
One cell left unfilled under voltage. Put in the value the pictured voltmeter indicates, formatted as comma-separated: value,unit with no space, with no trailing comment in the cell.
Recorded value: 17,V
